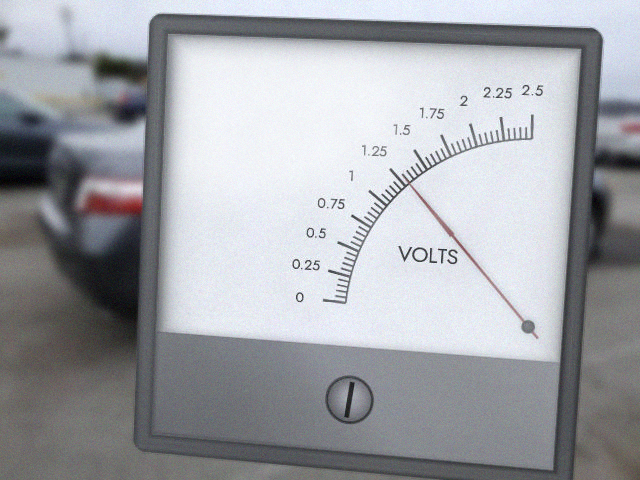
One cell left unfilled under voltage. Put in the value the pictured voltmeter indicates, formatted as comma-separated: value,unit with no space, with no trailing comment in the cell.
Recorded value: 1.3,V
